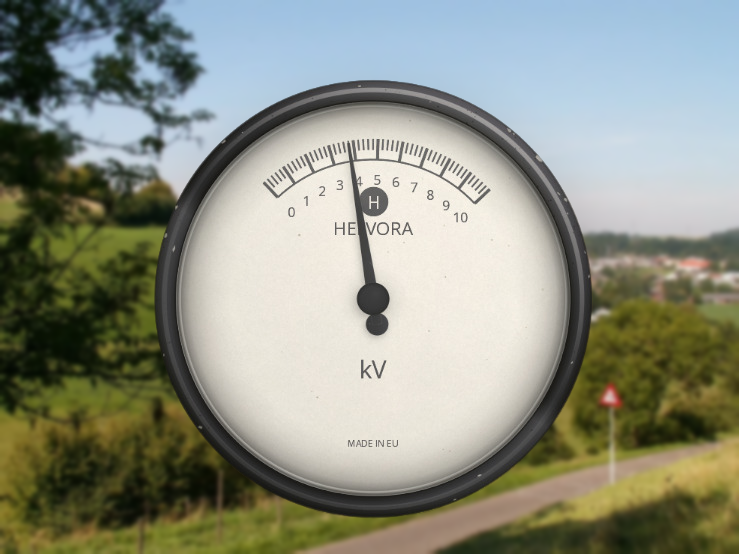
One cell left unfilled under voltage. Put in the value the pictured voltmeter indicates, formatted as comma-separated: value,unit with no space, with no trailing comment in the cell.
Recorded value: 3.8,kV
